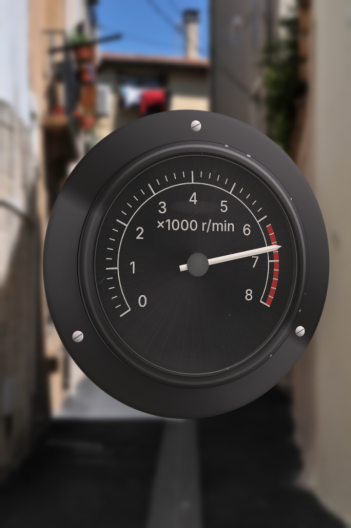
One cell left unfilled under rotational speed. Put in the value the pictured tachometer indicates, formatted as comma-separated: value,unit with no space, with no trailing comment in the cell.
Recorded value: 6700,rpm
